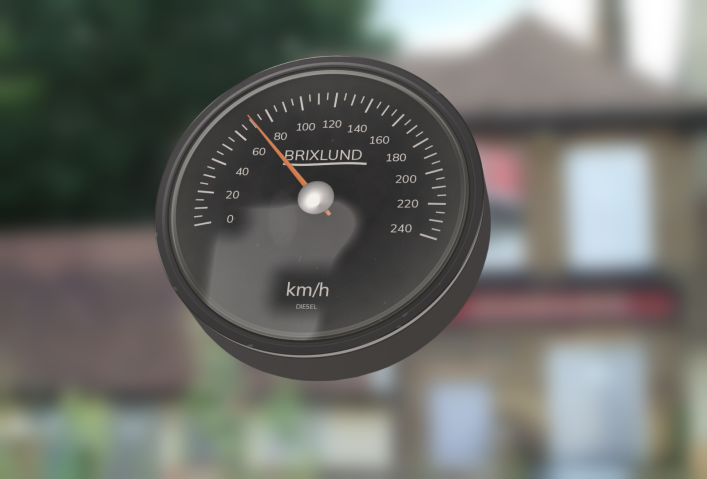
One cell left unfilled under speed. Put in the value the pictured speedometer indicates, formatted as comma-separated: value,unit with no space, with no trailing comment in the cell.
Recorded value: 70,km/h
